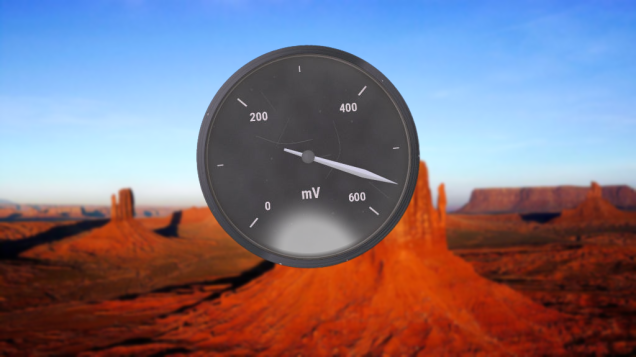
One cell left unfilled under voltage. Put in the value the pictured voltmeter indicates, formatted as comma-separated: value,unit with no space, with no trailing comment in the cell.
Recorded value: 550,mV
